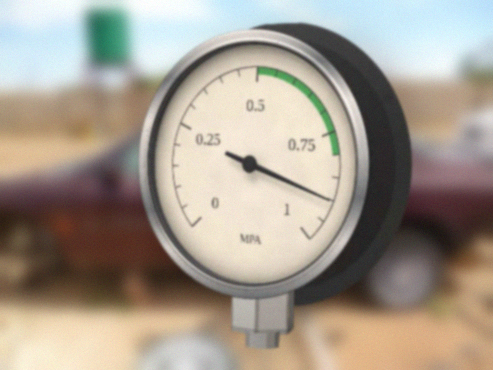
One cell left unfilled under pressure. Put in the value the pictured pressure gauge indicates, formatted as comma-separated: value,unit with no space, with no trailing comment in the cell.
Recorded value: 0.9,MPa
